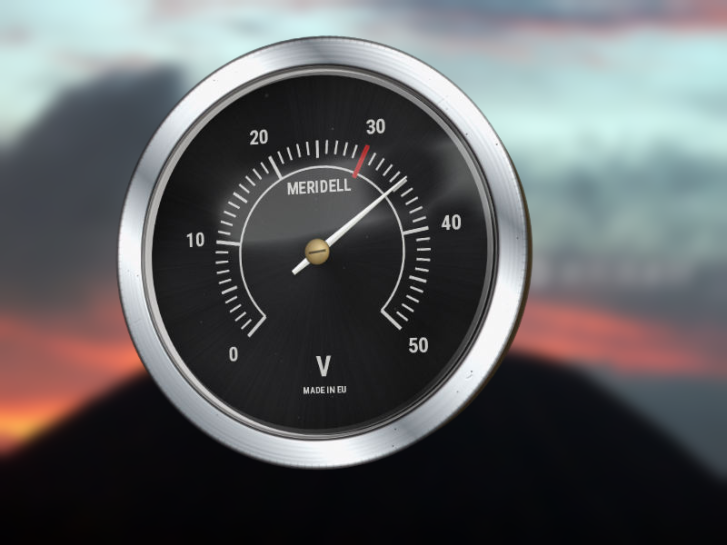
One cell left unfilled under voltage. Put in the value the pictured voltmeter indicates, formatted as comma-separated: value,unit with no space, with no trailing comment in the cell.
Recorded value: 35,V
